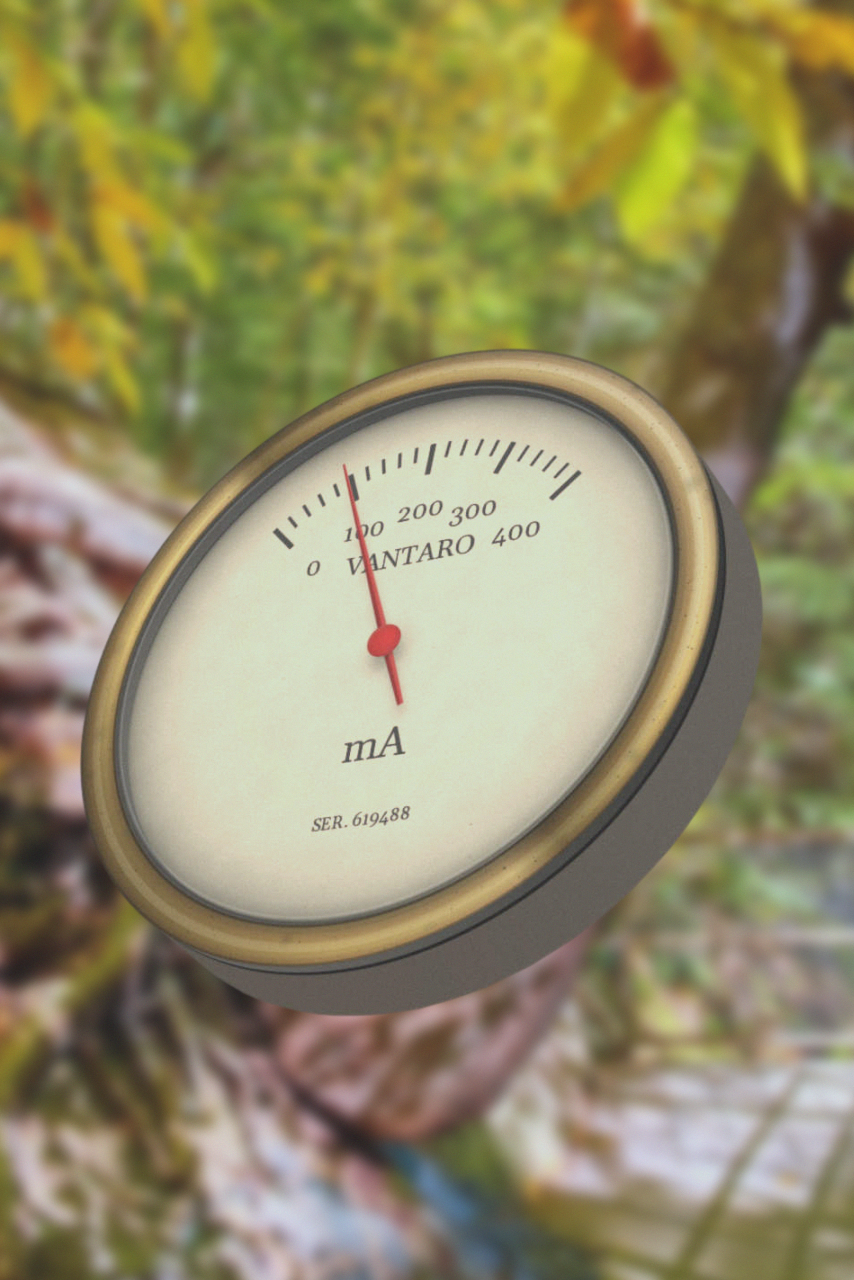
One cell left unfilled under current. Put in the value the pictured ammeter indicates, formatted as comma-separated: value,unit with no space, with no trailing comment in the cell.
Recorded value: 100,mA
